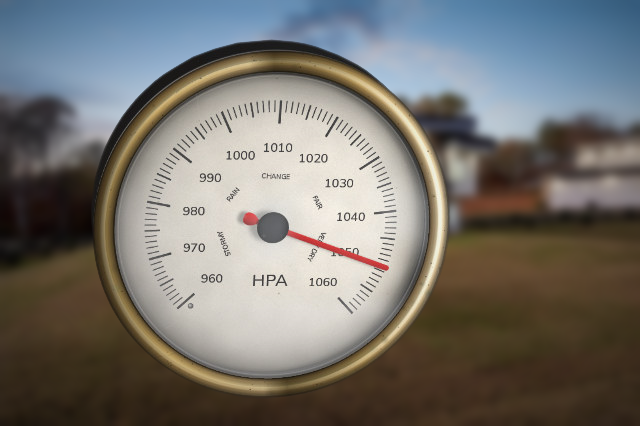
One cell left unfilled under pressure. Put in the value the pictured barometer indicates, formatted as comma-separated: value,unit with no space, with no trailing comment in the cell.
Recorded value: 1050,hPa
